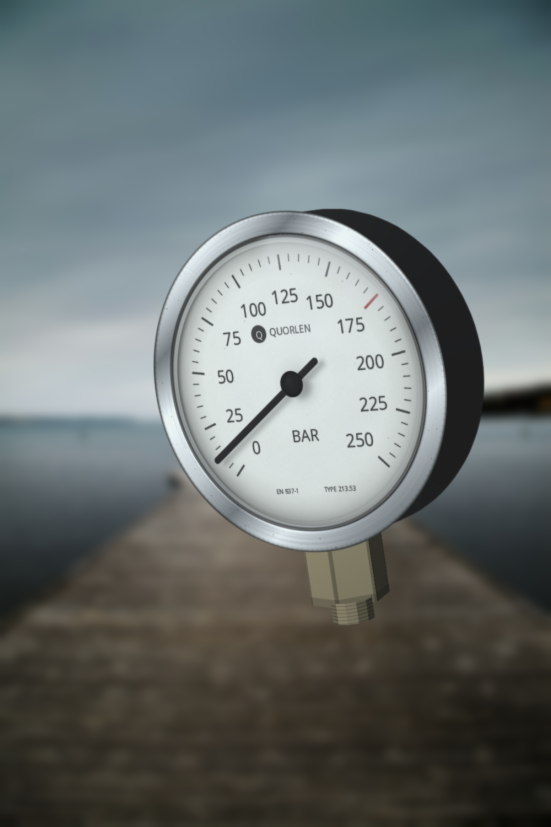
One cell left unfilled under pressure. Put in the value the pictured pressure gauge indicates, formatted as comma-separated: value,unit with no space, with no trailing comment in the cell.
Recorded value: 10,bar
